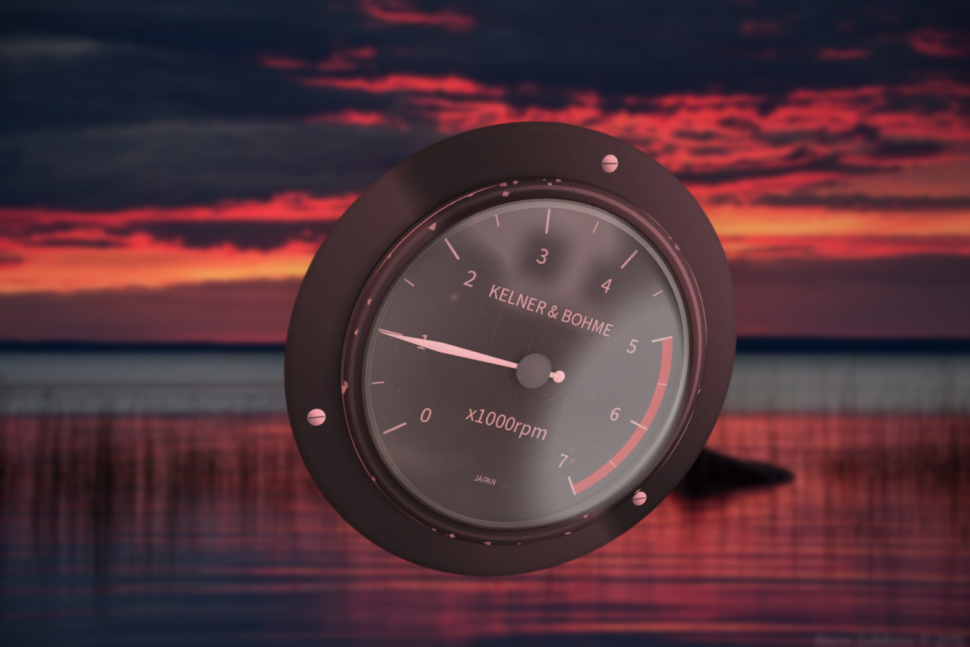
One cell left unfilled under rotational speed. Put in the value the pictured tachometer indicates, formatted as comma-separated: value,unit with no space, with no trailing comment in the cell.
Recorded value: 1000,rpm
